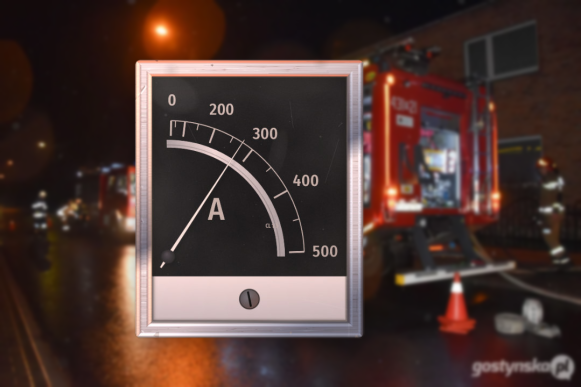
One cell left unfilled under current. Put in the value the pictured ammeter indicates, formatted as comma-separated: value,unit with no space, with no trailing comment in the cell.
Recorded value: 275,A
